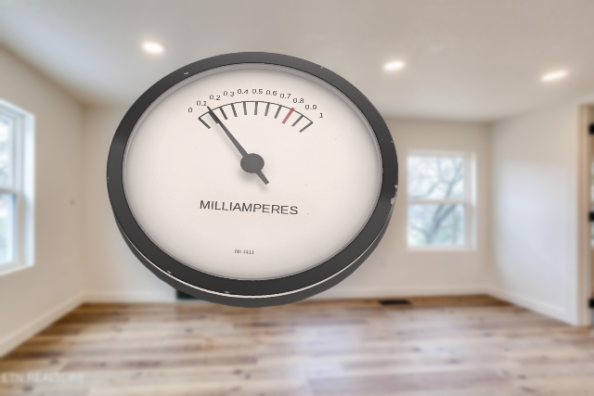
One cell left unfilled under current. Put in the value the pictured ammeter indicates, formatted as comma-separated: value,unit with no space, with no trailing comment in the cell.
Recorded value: 0.1,mA
